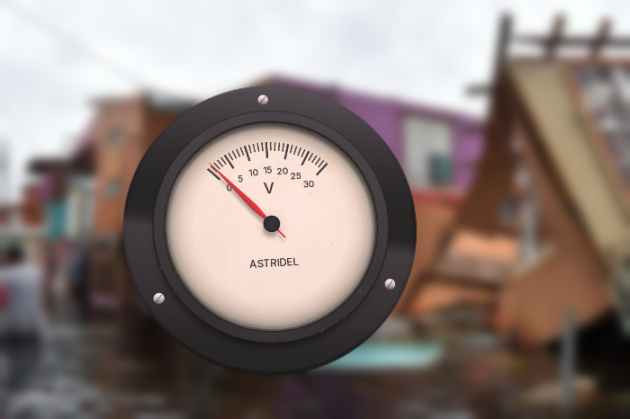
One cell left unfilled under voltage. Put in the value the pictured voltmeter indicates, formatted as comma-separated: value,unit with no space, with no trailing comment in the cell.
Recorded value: 1,V
